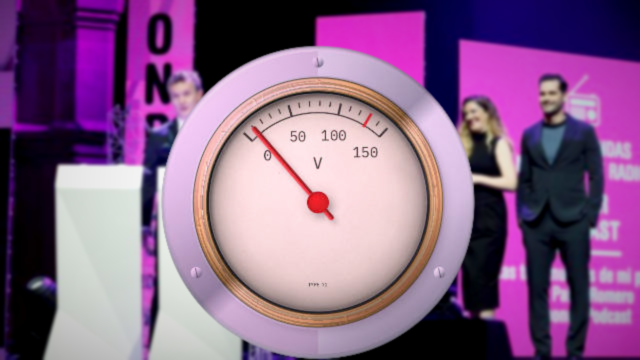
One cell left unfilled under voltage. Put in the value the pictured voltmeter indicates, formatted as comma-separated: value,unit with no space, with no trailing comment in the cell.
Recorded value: 10,V
